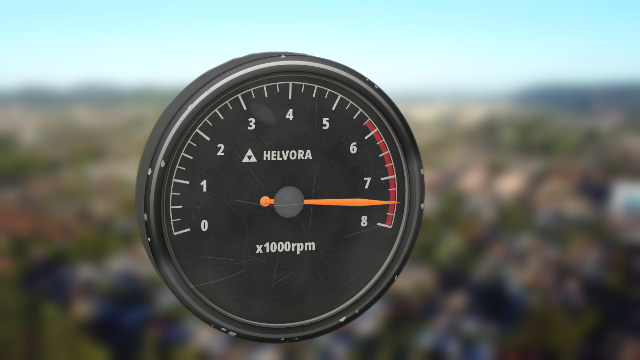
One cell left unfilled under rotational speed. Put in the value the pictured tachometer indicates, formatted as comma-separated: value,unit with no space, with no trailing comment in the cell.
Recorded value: 7500,rpm
